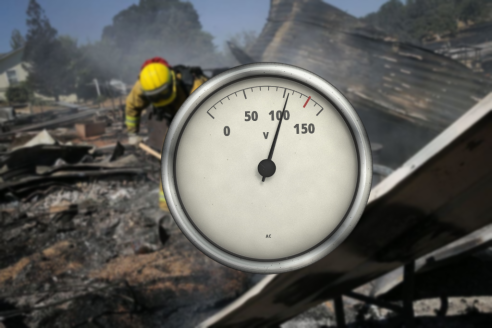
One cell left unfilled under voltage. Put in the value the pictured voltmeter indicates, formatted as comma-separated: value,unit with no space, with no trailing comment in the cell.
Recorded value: 105,V
